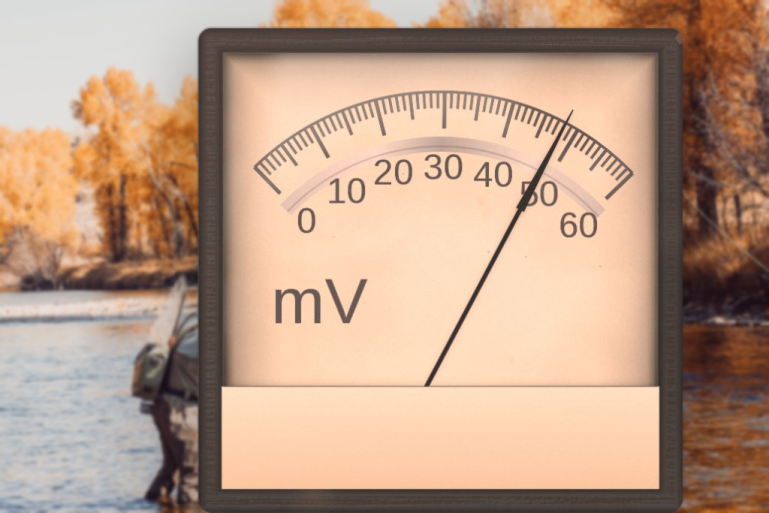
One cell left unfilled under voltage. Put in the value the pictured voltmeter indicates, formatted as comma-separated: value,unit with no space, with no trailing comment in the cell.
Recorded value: 48,mV
